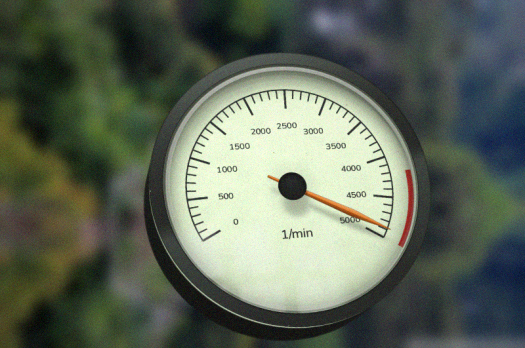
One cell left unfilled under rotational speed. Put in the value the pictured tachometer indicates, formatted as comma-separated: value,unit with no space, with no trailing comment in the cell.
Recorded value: 4900,rpm
